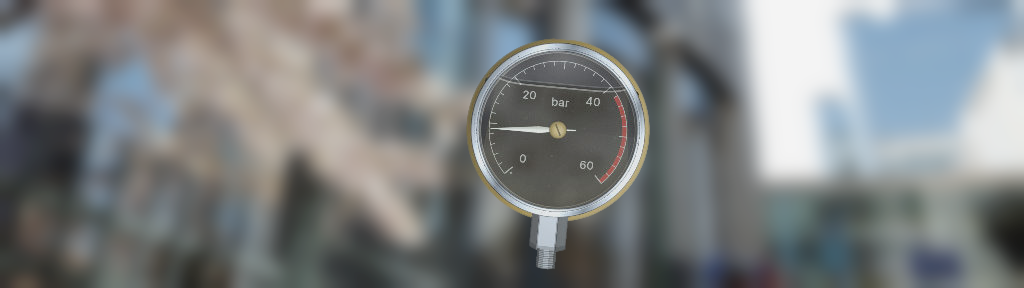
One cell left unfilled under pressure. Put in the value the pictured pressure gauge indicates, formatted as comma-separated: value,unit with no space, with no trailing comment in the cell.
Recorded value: 9,bar
